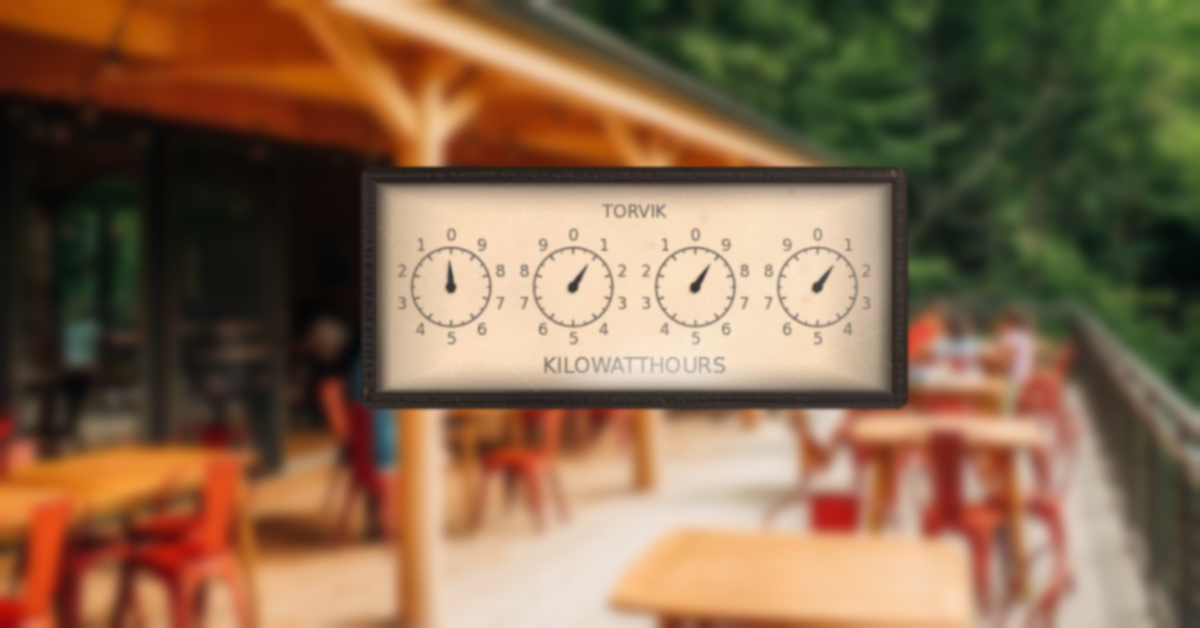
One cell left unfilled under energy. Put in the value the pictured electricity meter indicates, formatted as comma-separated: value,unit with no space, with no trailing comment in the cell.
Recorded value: 91,kWh
